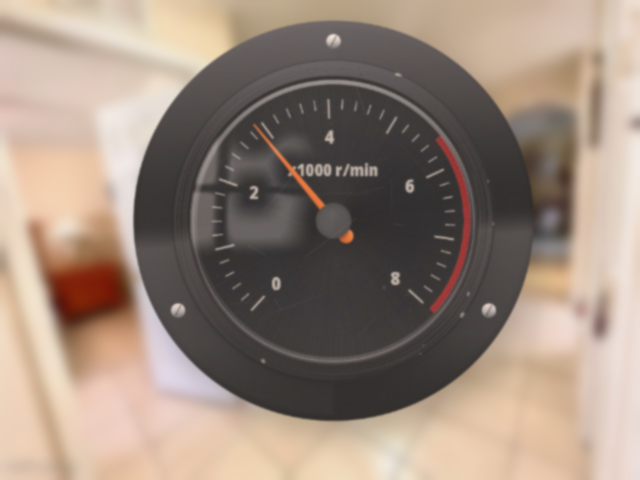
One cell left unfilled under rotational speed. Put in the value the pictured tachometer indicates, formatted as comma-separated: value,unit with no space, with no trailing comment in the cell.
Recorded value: 2900,rpm
